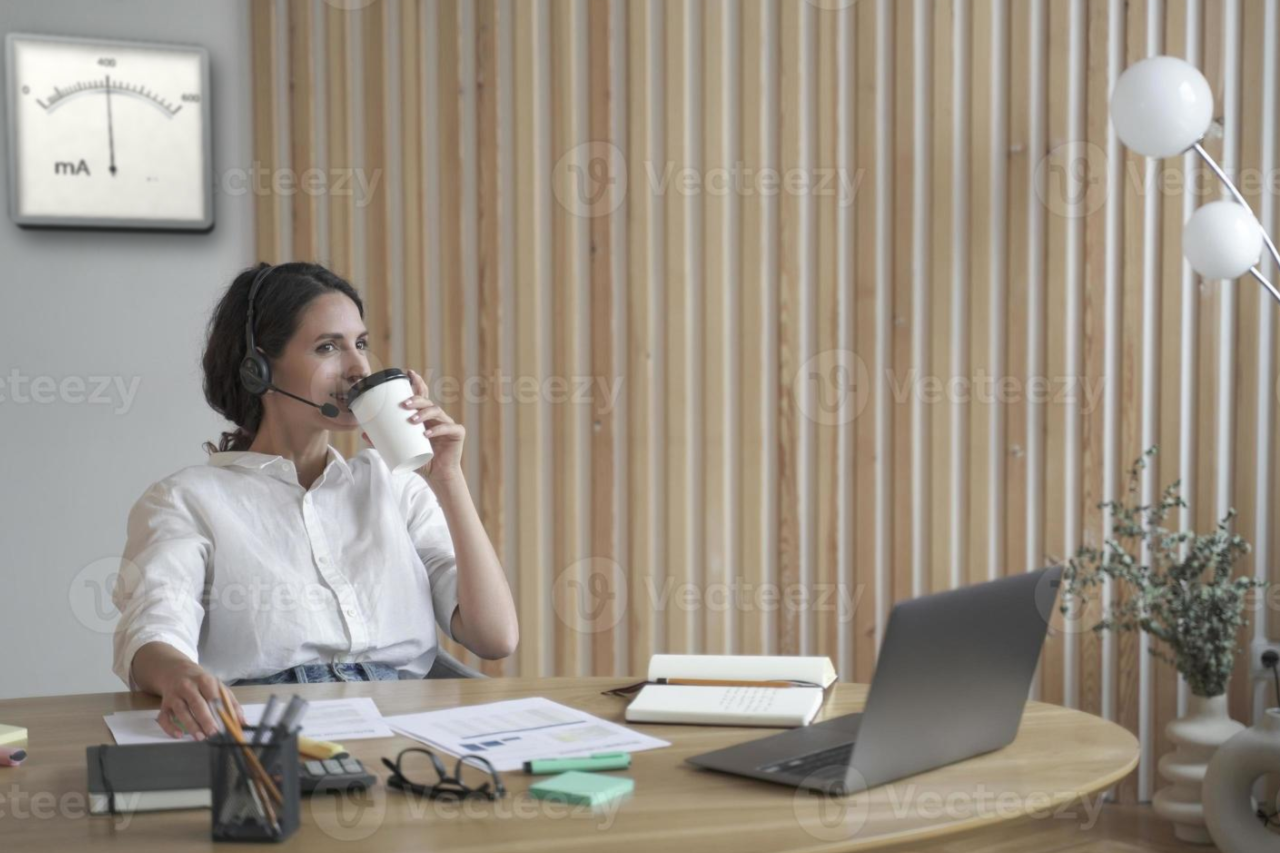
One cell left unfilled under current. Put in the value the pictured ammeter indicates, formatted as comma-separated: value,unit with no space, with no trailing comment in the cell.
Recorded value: 400,mA
